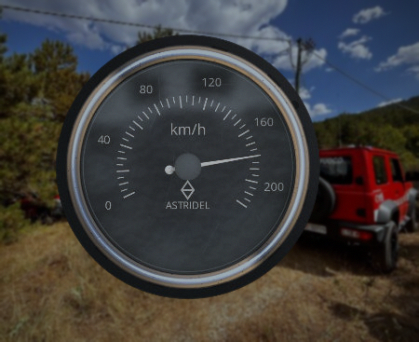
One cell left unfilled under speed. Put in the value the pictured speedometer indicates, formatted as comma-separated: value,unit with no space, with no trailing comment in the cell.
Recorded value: 180,km/h
